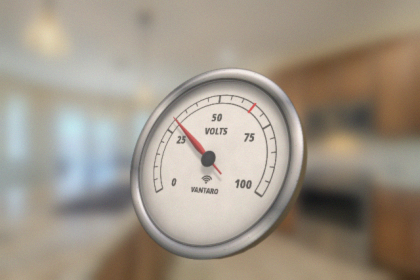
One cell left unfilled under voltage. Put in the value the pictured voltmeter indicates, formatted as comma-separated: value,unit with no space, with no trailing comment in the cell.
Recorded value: 30,V
